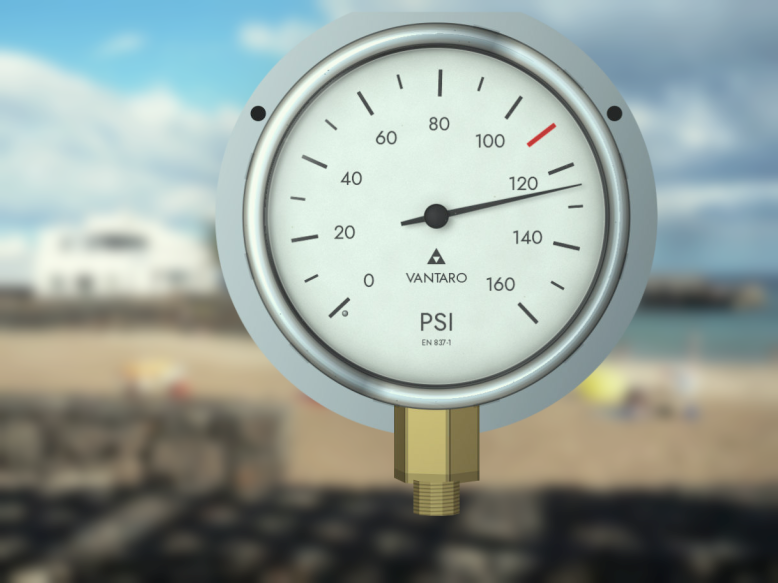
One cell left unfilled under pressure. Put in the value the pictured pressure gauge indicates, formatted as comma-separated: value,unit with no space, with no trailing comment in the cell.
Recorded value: 125,psi
